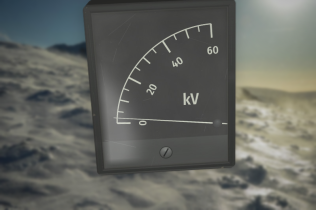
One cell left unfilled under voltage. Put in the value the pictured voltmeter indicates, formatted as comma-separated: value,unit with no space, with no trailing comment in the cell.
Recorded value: 2.5,kV
